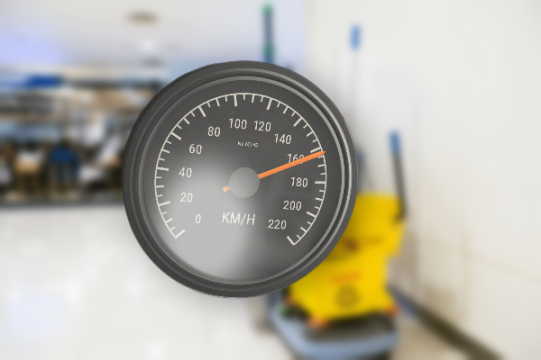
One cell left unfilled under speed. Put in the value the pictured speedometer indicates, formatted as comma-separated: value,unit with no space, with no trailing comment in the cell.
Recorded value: 162.5,km/h
